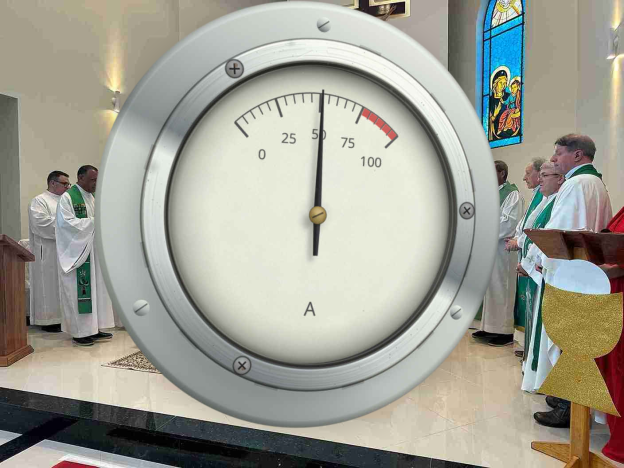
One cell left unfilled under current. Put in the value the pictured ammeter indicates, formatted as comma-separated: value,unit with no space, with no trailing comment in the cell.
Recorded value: 50,A
